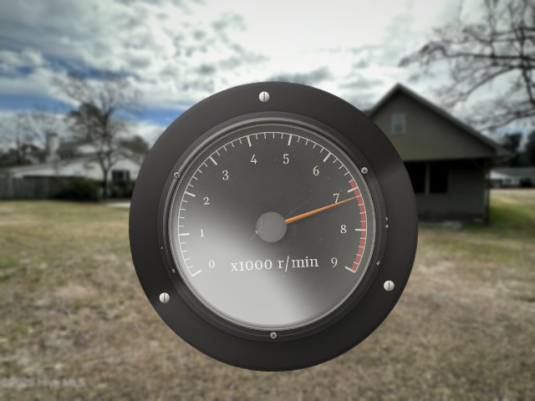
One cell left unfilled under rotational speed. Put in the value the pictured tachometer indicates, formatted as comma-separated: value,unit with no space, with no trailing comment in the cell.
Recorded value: 7200,rpm
